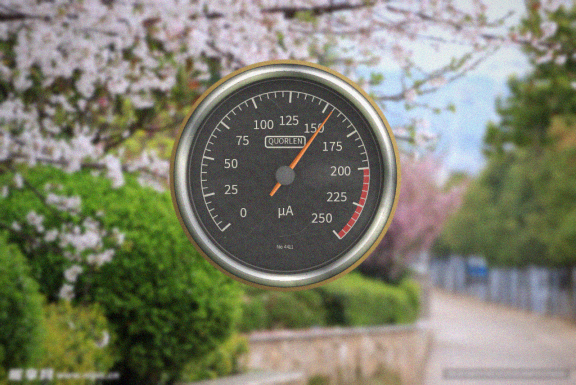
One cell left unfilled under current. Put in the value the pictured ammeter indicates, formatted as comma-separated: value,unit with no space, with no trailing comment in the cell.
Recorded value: 155,µA
